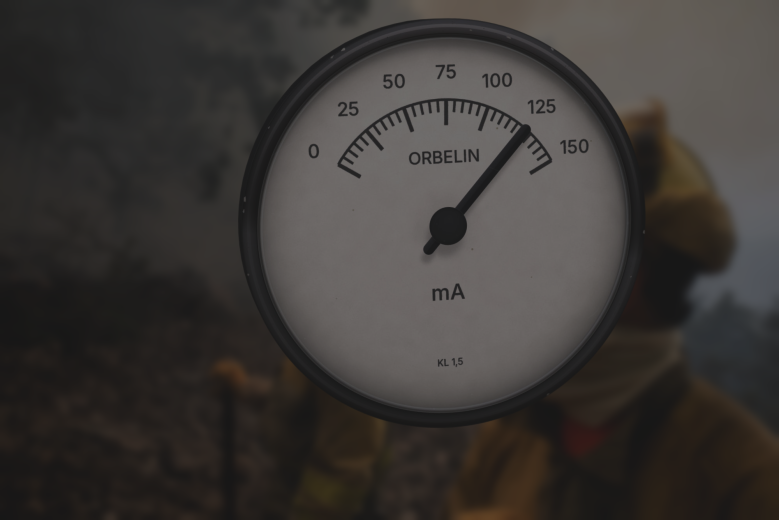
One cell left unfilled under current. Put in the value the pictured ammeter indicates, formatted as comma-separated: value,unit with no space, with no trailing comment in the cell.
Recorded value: 125,mA
